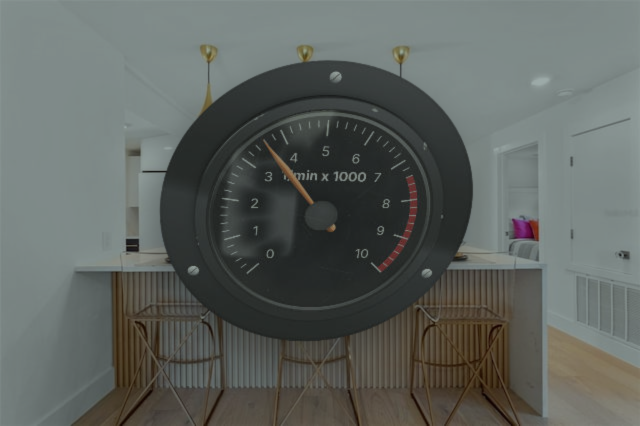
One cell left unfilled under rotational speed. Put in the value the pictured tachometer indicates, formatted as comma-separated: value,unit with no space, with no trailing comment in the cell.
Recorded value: 3600,rpm
